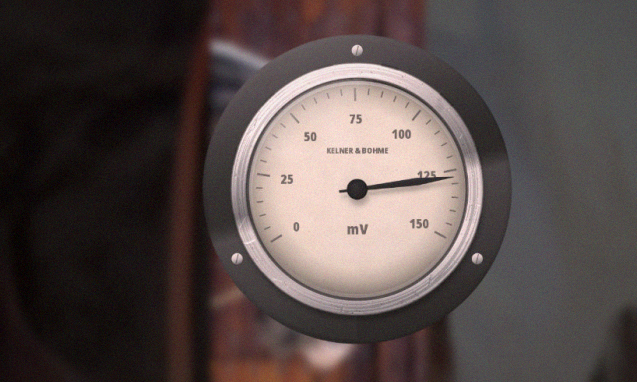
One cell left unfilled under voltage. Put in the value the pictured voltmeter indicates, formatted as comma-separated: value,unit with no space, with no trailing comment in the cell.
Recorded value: 127.5,mV
